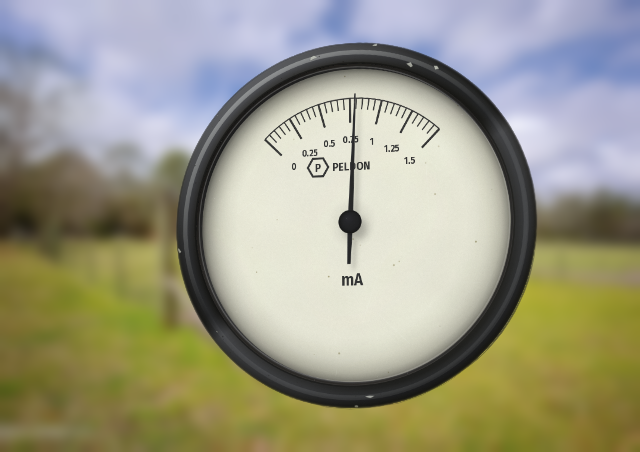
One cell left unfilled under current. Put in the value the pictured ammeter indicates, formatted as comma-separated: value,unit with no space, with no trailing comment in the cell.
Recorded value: 0.8,mA
